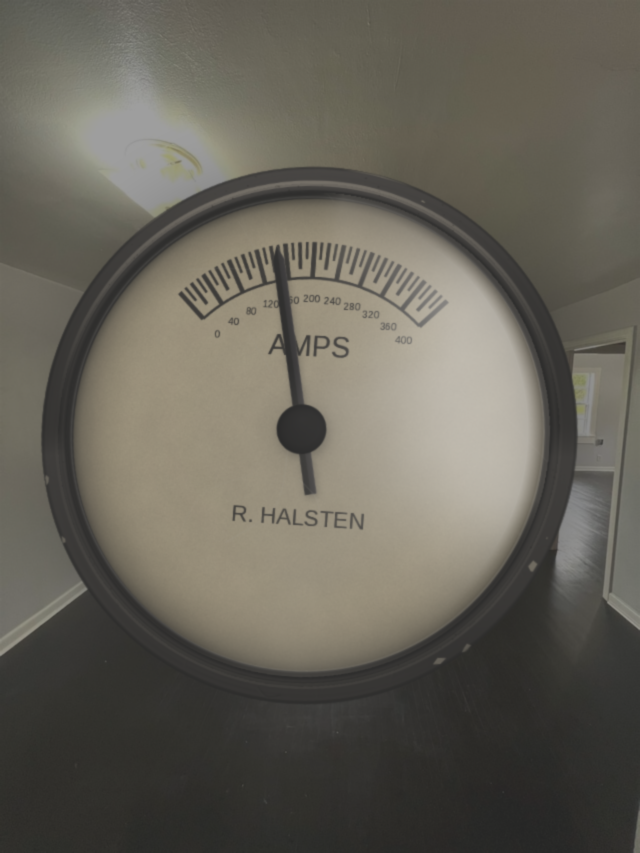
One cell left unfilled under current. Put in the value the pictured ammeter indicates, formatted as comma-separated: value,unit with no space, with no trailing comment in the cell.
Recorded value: 150,A
